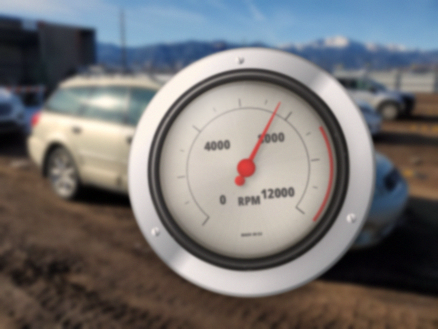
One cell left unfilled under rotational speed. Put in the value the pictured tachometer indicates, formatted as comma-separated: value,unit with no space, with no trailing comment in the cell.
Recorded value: 7500,rpm
